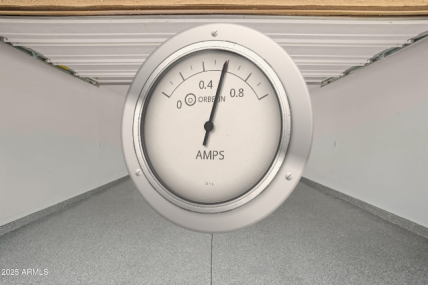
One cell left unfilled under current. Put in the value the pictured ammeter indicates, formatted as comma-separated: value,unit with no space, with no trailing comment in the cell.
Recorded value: 0.6,A
